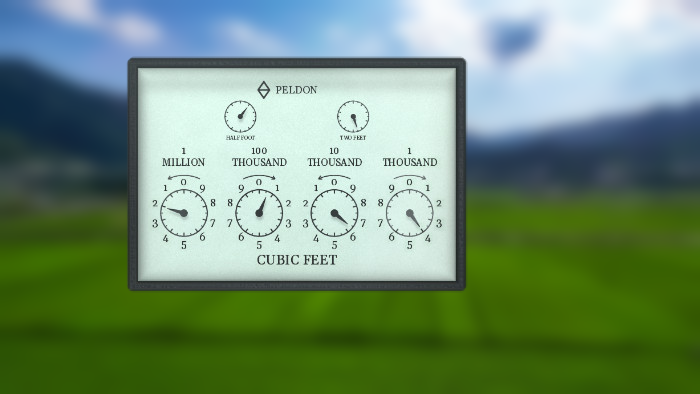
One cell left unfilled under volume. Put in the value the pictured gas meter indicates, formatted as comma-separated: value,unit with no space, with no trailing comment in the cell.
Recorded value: 206400,ft³
